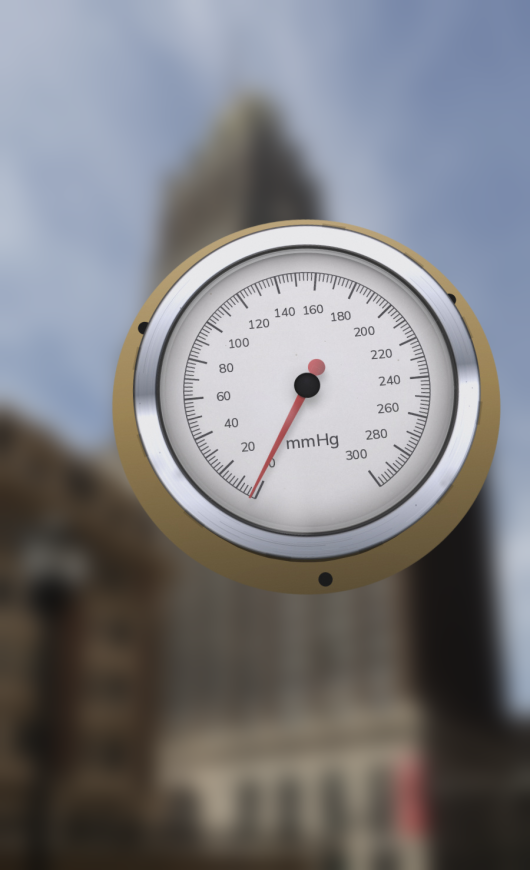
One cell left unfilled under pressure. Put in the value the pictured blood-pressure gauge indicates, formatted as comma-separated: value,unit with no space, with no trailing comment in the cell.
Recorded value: 2,mmHg
